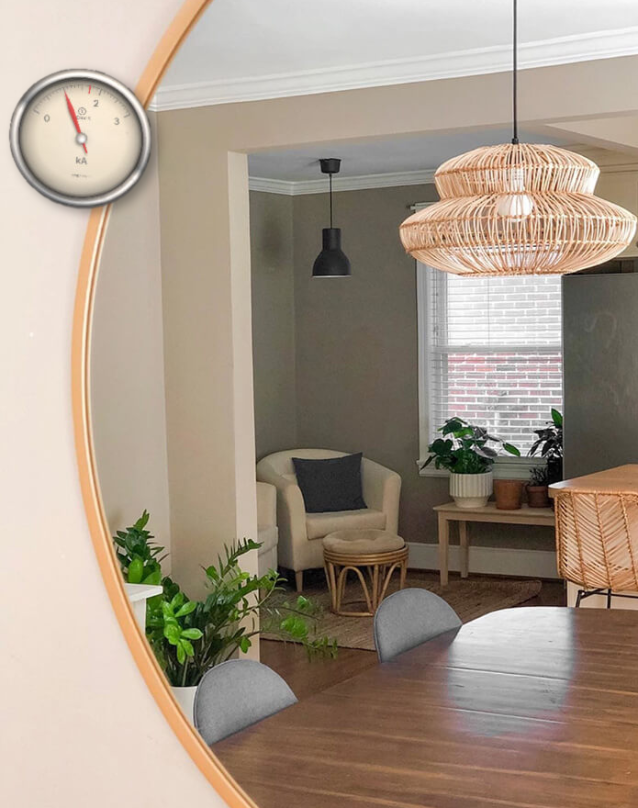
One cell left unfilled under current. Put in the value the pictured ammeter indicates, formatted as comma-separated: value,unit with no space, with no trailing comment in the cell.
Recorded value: 1,kA
